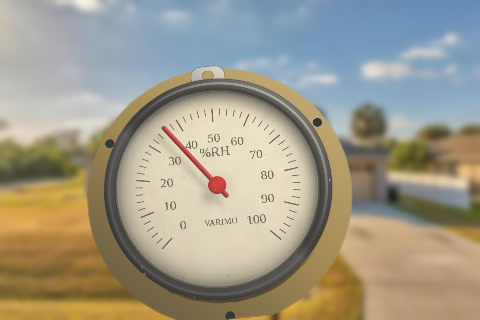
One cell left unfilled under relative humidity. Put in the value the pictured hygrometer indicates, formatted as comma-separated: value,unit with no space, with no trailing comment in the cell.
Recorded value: 36,%
